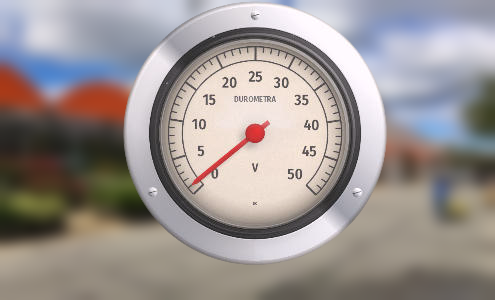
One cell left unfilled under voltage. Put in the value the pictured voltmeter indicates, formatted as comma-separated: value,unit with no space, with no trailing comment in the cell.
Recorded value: 1,V
